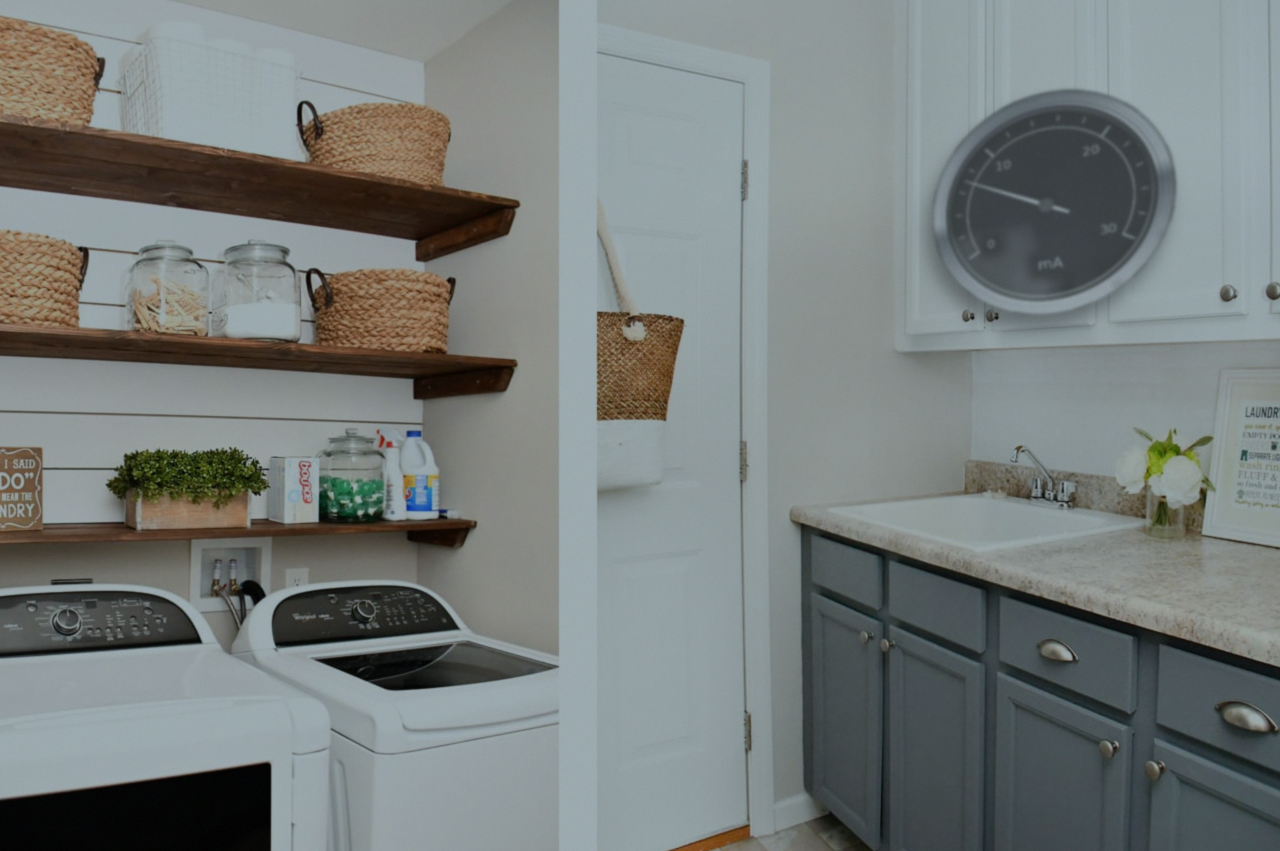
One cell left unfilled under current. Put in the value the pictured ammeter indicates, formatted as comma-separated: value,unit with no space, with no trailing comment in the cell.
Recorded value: 7,mA
